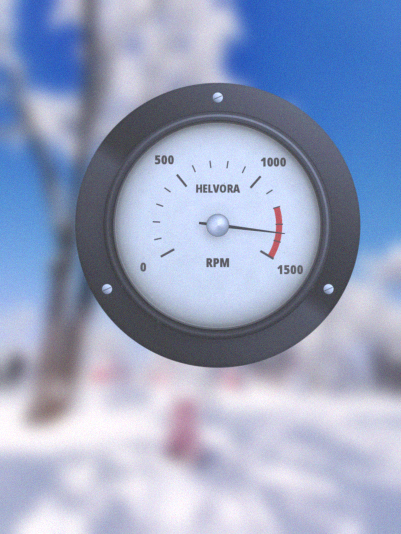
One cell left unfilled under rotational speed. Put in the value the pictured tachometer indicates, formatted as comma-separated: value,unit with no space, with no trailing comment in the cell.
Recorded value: 1350,rpm
